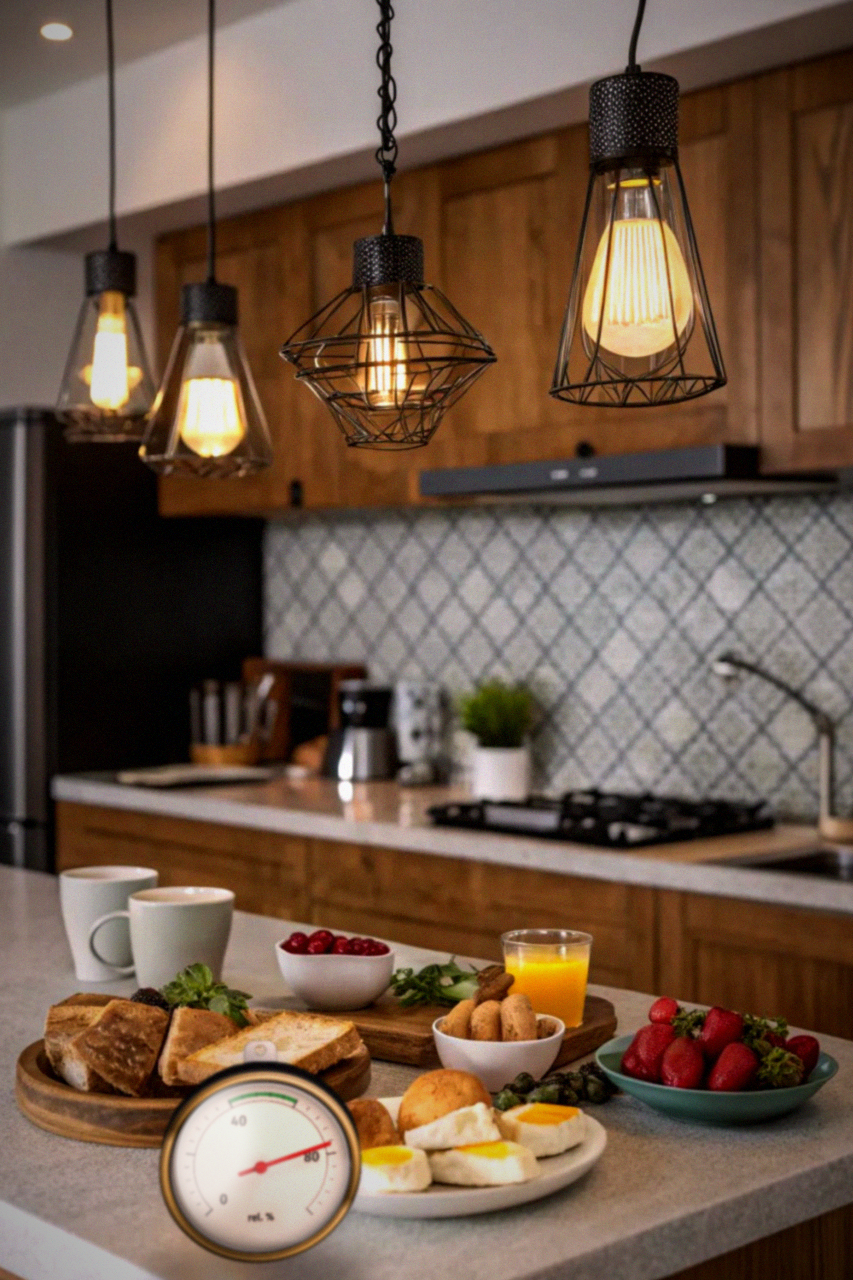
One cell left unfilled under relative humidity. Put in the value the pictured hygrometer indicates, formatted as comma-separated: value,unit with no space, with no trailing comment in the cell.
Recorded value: 76,%
